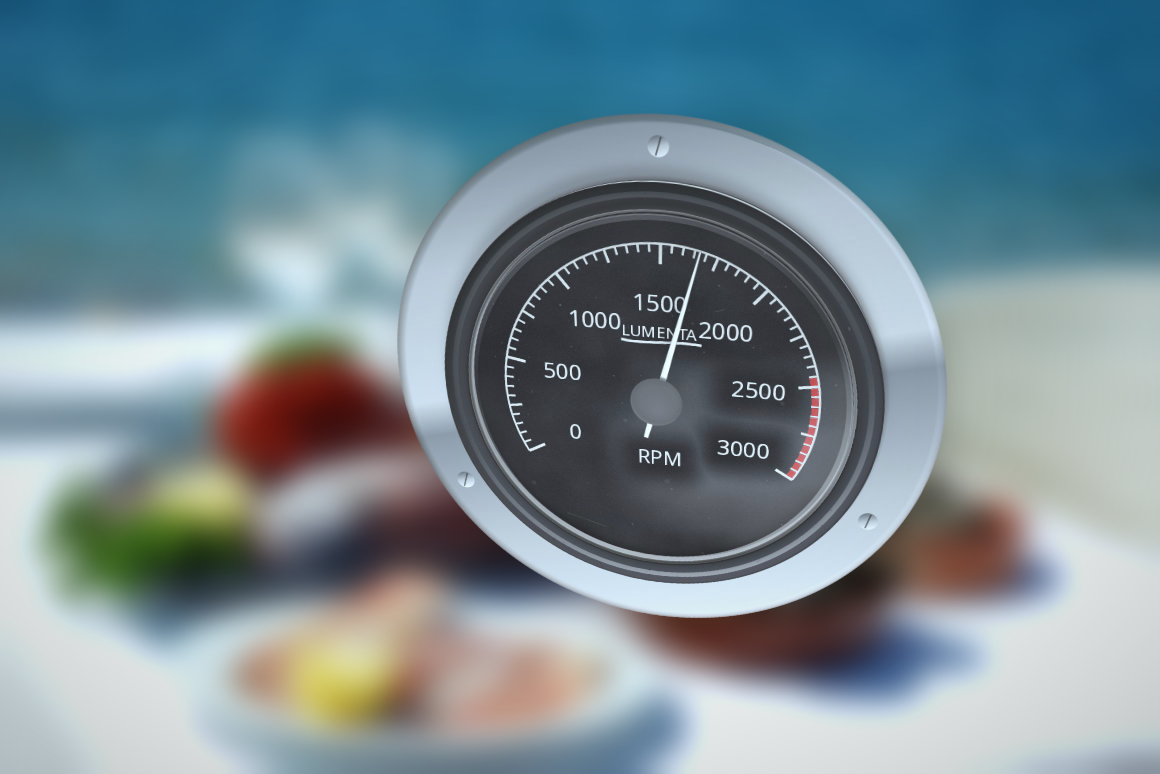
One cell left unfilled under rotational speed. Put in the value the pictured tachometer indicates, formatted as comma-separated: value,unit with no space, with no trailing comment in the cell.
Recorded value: 1675,rpm
